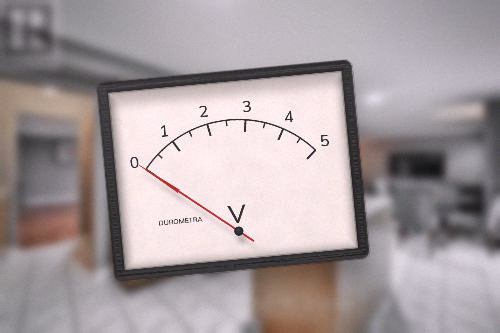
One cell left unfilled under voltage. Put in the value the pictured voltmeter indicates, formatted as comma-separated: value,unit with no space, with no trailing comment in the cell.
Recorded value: 0,V
